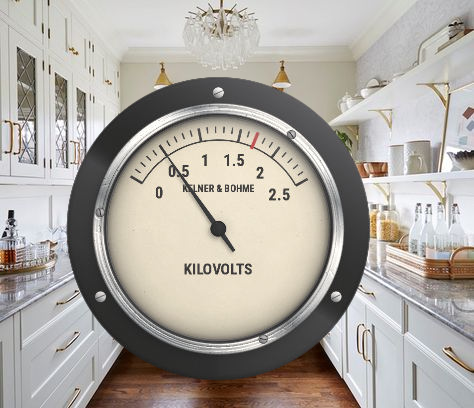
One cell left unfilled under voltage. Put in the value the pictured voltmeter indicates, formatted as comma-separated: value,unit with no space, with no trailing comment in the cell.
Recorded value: 0.5,kV
